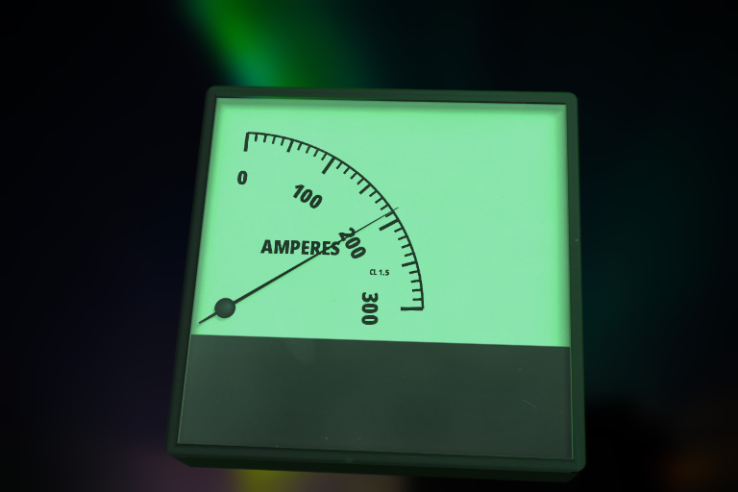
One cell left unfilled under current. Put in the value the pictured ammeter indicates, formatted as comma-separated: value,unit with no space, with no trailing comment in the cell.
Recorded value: 190,A
